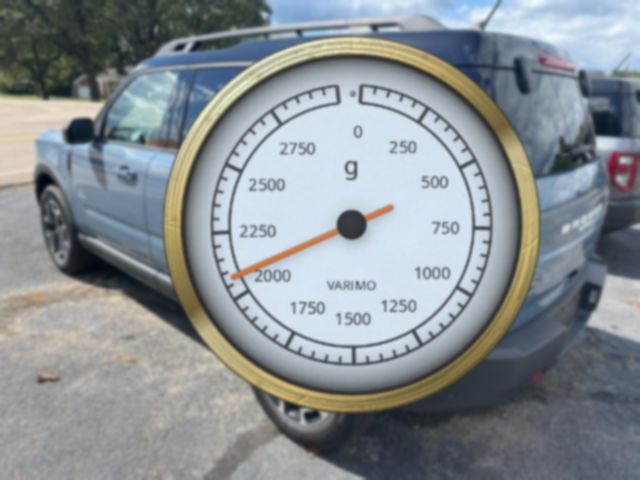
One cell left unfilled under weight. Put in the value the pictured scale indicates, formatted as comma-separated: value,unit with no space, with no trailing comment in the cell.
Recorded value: 2075,g
